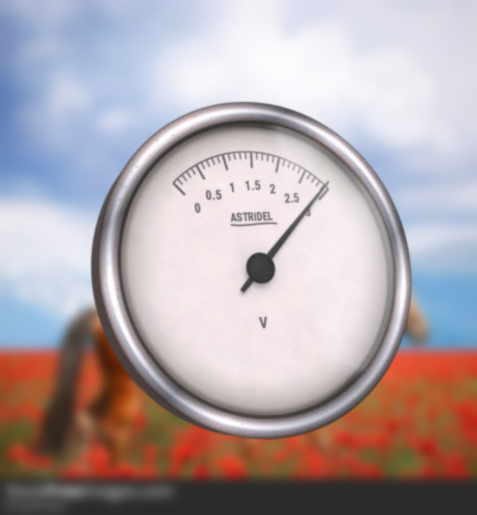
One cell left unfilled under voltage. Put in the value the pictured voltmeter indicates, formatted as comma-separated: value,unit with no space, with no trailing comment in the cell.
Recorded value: 2.9,V
